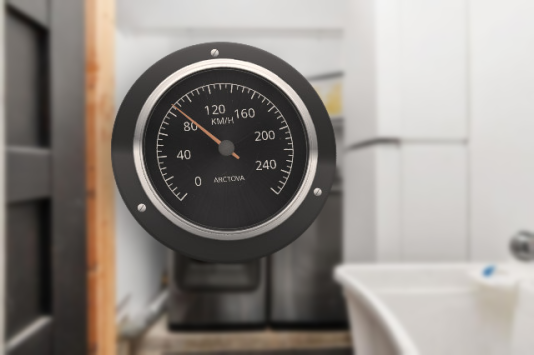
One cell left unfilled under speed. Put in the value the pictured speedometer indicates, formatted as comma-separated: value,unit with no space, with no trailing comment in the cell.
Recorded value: 85,km/h
